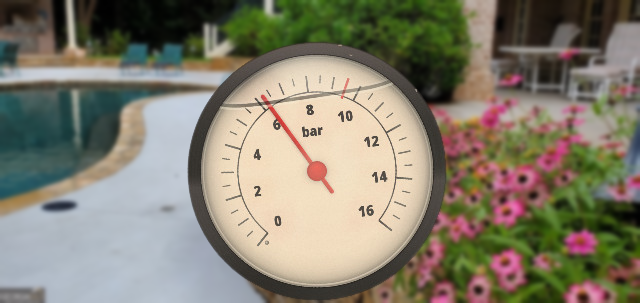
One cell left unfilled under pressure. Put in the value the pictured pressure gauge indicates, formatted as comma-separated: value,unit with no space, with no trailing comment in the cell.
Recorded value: 6.25,bar
